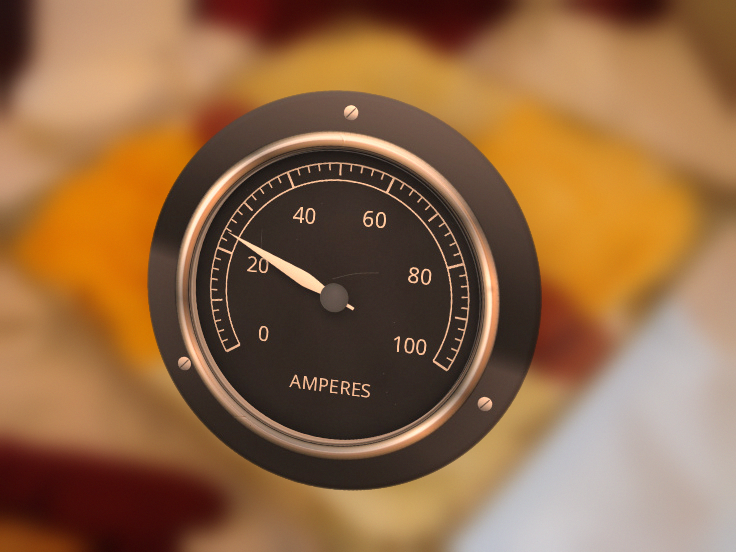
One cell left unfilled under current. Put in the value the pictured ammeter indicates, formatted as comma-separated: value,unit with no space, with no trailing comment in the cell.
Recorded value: 24,A
